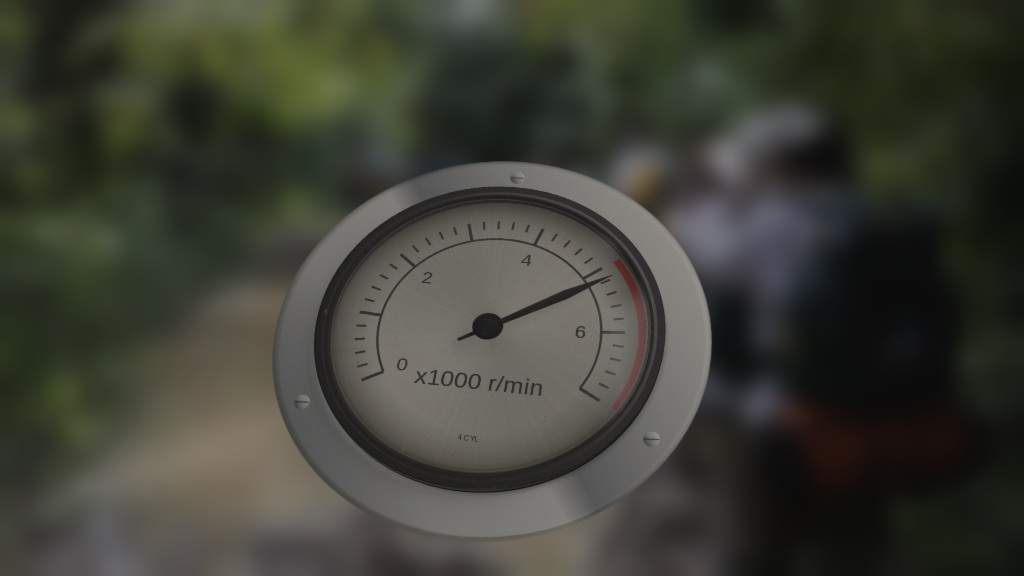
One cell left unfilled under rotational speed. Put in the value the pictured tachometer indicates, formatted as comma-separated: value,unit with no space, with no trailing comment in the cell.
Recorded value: 5200,rpm
